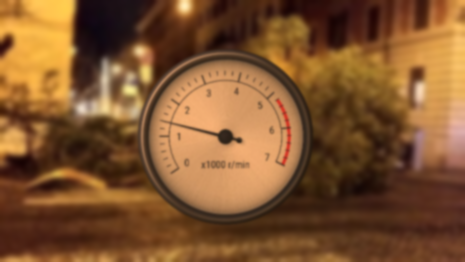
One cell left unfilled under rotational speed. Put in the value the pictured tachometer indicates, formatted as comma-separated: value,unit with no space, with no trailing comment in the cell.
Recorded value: 1400,rpm
